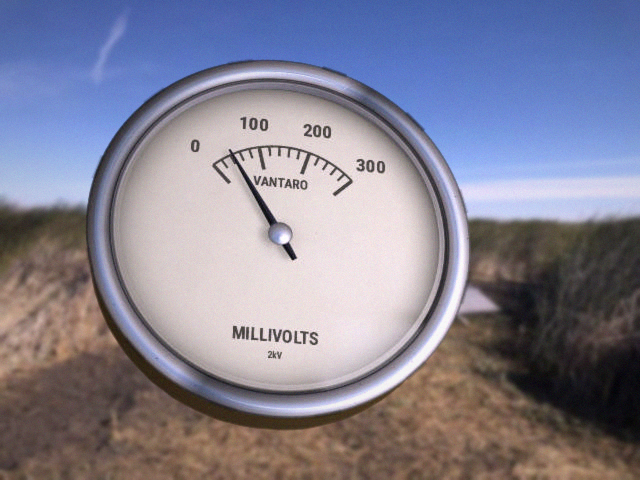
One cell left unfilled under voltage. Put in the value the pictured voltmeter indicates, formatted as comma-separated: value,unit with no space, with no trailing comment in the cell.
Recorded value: 40,mV
